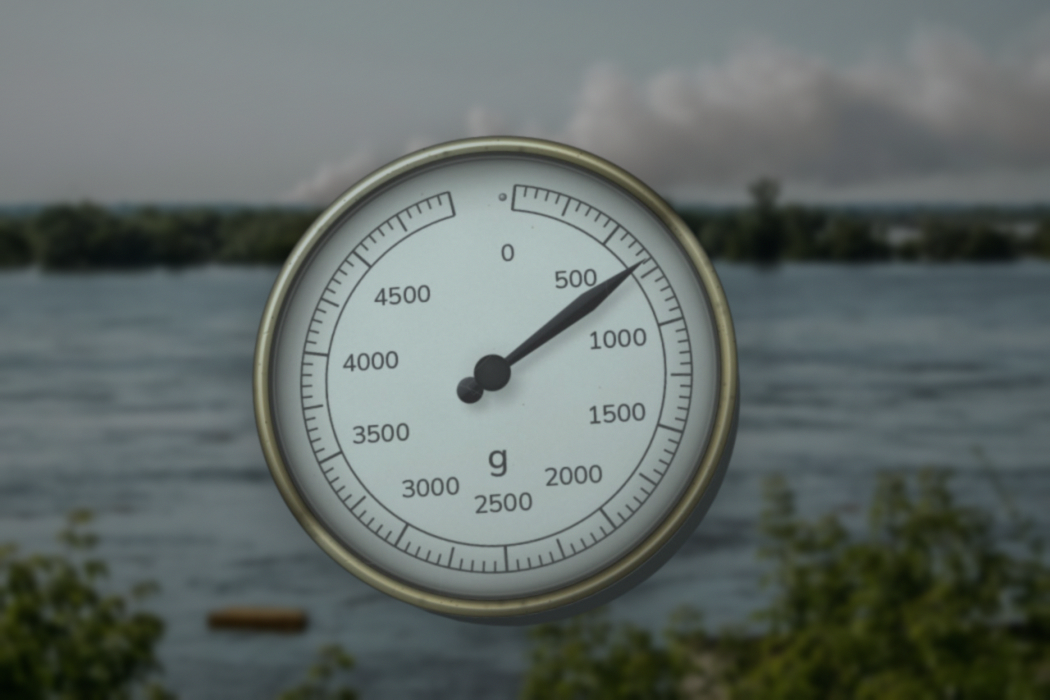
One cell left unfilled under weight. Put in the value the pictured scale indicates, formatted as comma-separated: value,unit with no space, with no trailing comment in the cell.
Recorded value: 700,g
